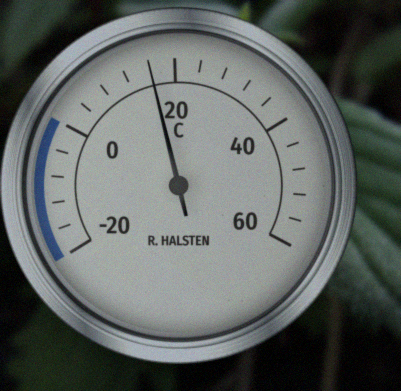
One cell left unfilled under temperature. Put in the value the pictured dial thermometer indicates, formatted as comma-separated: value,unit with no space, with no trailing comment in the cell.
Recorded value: 16,°C
